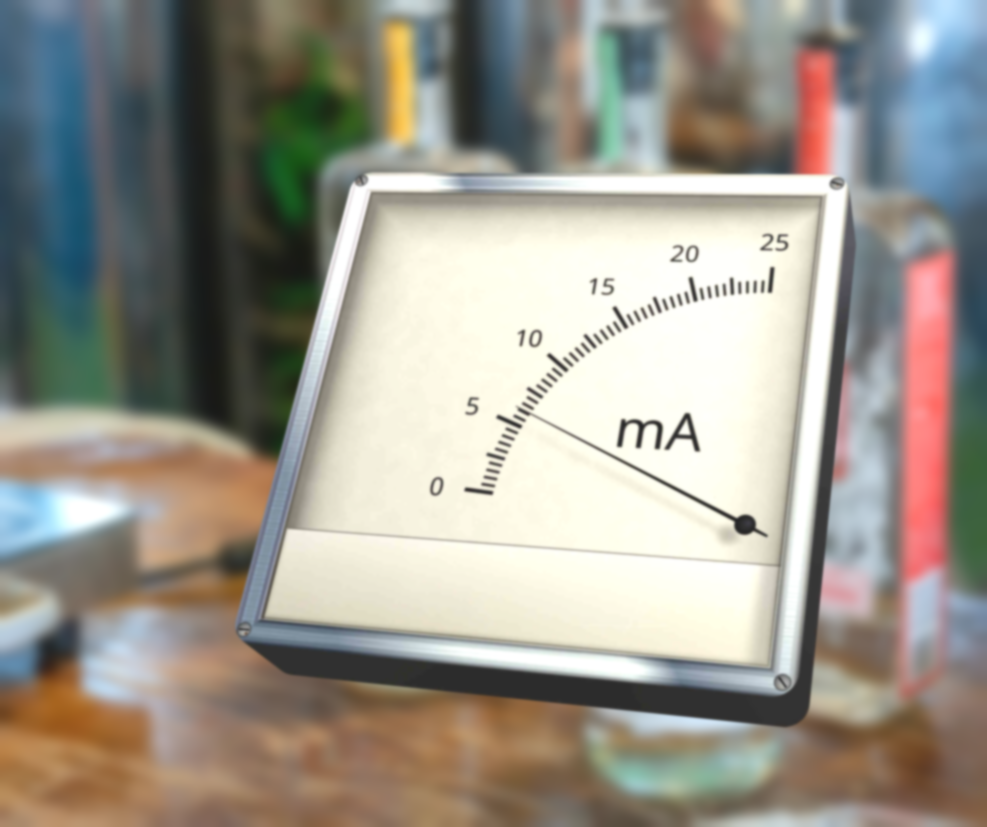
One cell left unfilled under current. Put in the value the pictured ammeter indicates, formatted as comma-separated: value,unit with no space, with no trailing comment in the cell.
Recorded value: 6,mA
